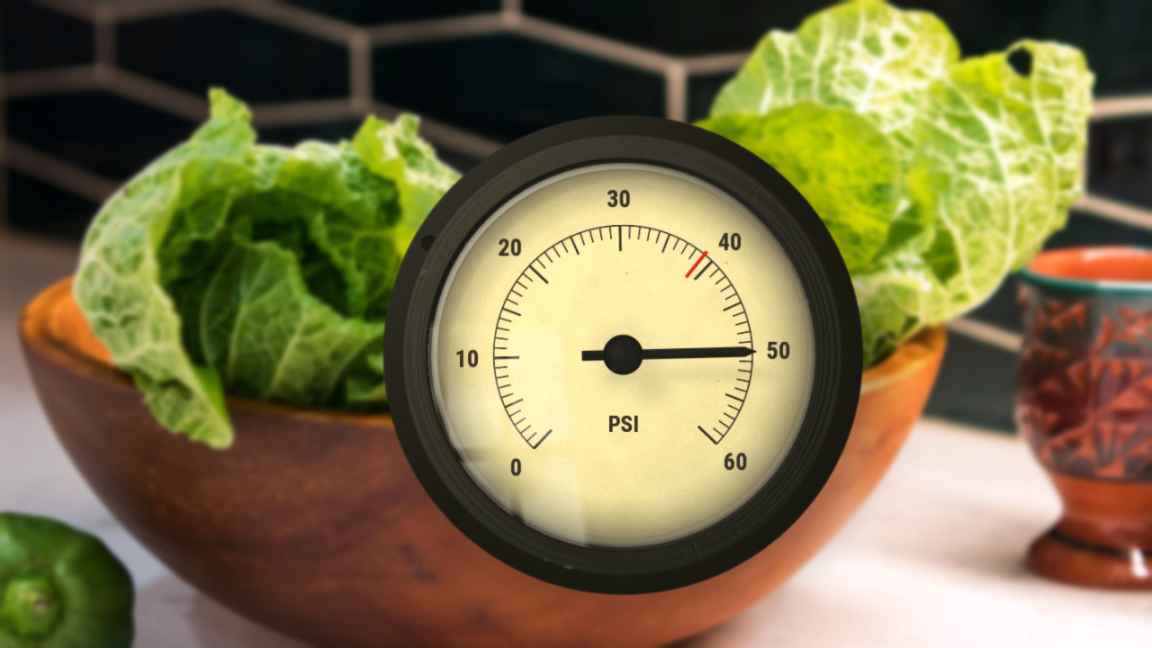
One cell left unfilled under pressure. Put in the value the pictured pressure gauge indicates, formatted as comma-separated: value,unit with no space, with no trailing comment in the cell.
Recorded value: 50,psi
